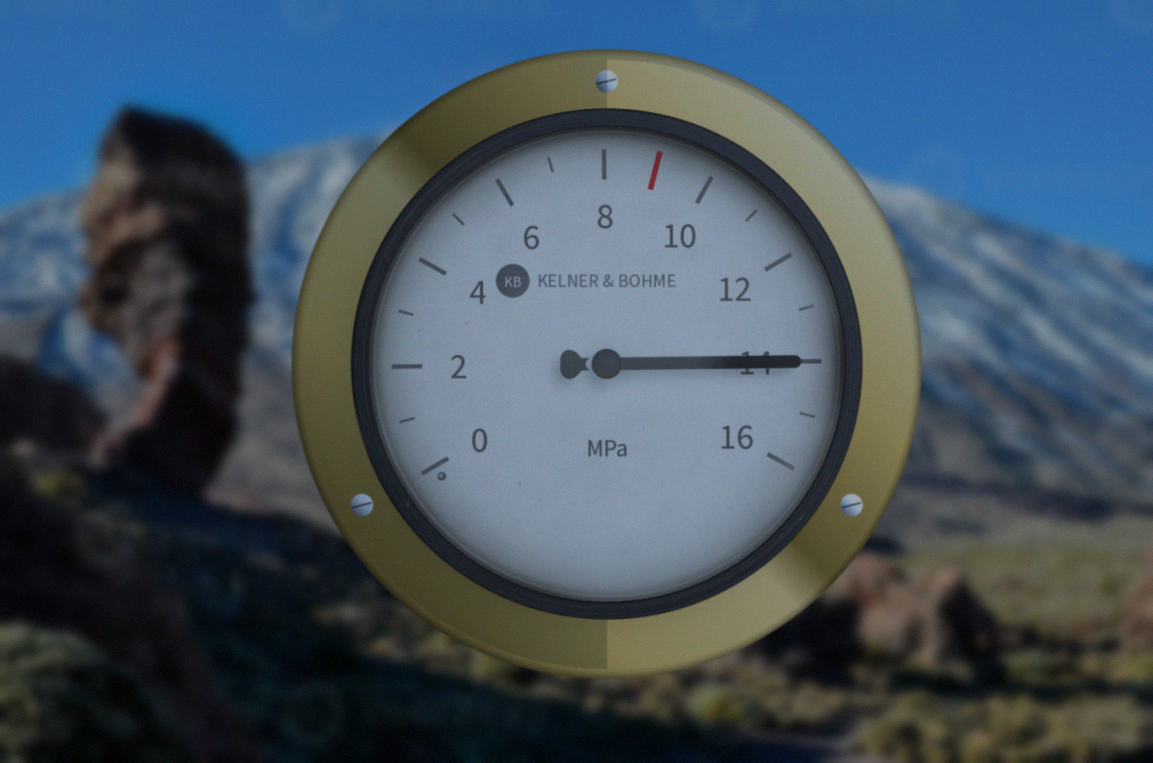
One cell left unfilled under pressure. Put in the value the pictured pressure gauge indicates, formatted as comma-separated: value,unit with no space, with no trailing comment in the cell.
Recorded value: 14,MPa
